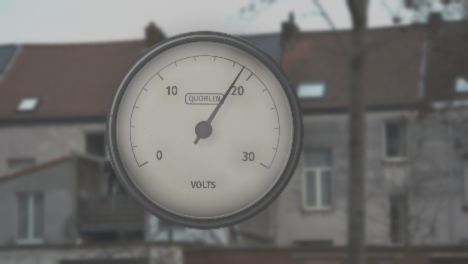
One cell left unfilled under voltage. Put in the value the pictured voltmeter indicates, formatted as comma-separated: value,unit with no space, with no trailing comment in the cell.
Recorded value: 19,V
